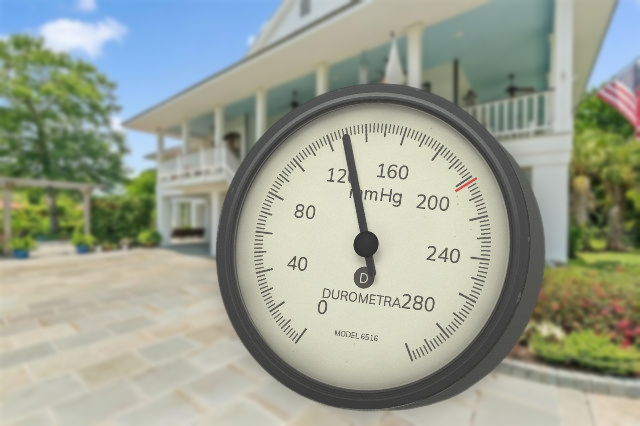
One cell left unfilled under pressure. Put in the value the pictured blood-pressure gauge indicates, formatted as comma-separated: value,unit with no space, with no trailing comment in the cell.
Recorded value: 130,mmHg
